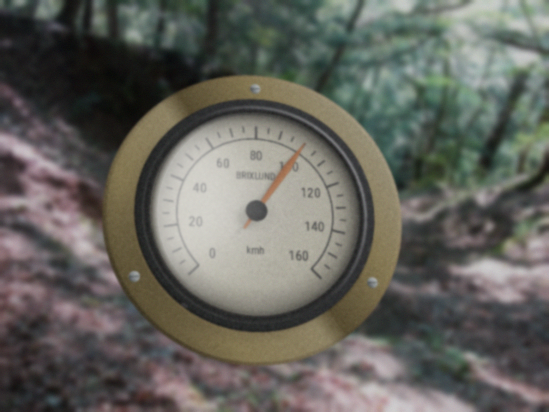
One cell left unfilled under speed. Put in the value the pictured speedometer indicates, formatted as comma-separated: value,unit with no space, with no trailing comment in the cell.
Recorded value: 100,km/h
